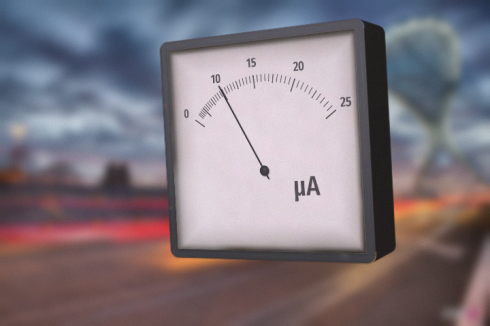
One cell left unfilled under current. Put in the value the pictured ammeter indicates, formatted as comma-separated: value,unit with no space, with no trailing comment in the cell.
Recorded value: 10,µA
